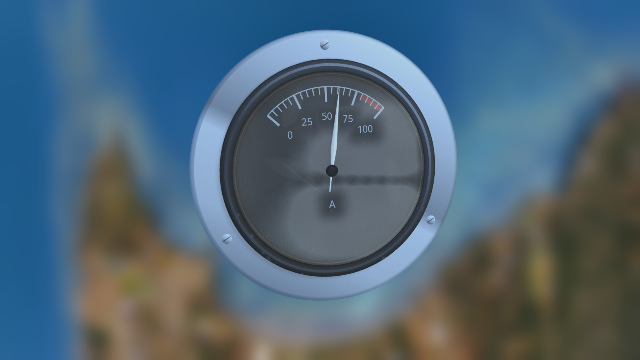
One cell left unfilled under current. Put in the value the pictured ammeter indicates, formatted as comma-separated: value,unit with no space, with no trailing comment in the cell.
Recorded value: 60,A
